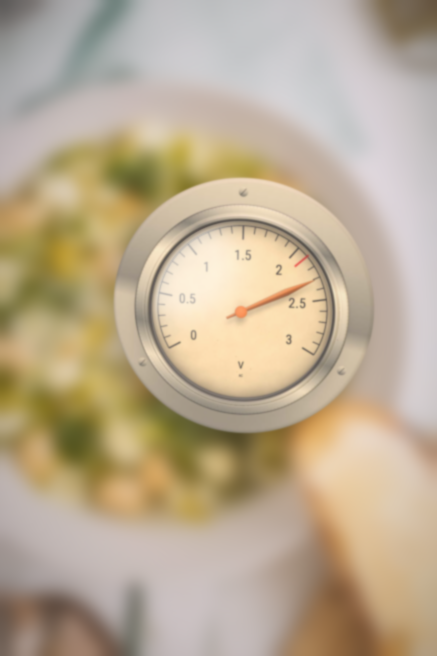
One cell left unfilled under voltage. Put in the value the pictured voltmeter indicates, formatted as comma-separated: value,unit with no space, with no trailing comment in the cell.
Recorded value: 2.3,V
